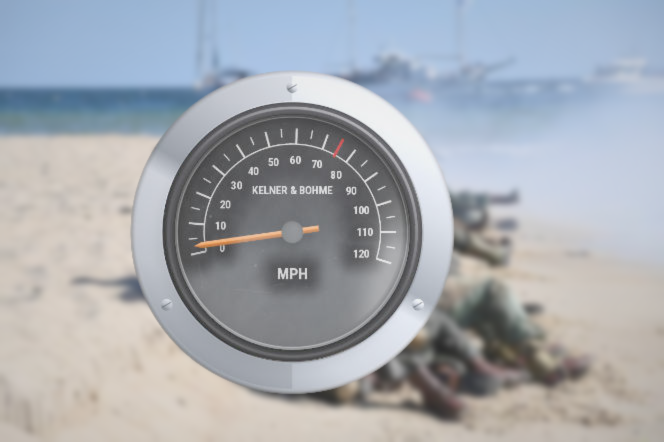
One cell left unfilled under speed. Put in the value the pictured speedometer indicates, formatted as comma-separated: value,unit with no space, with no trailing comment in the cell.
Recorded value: 2.5,mph
